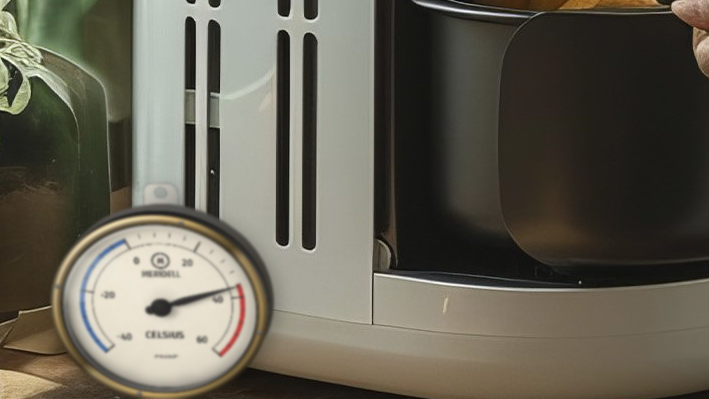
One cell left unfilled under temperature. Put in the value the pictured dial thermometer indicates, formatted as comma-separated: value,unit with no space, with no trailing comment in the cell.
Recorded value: 36,°C
